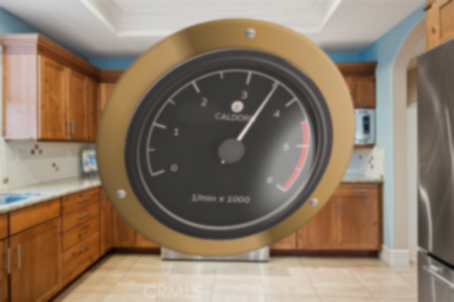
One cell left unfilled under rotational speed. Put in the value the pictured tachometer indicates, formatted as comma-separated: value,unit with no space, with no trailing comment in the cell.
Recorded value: 3500,rpm
